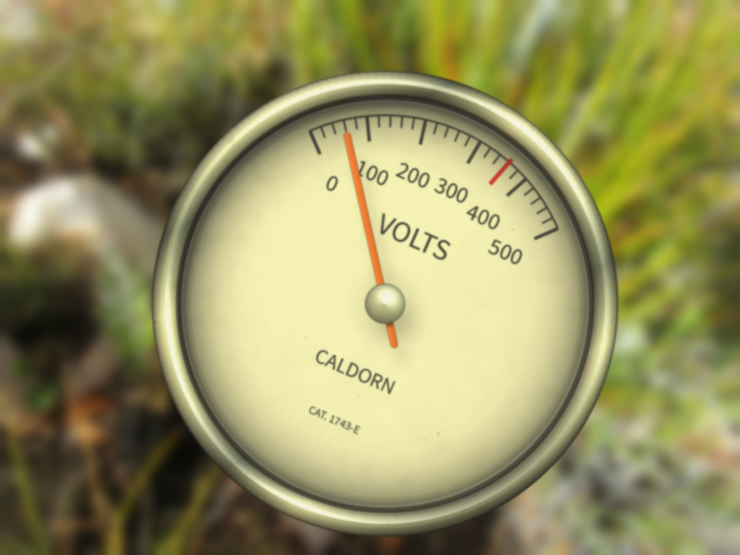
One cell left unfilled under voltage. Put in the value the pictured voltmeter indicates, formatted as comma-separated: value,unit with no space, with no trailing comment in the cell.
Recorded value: 60,V
